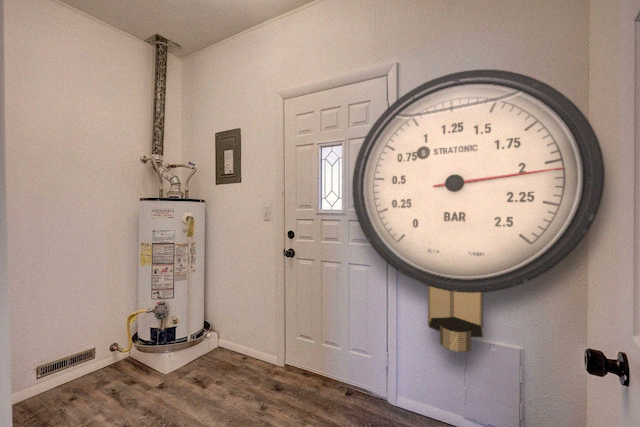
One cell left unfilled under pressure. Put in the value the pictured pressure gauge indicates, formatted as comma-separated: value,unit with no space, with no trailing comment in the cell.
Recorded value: 2.05,bar
